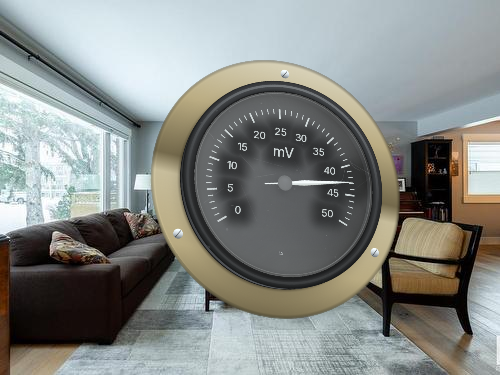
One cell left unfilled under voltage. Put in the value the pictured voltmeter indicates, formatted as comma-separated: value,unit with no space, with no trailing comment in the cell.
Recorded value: 43,mV
